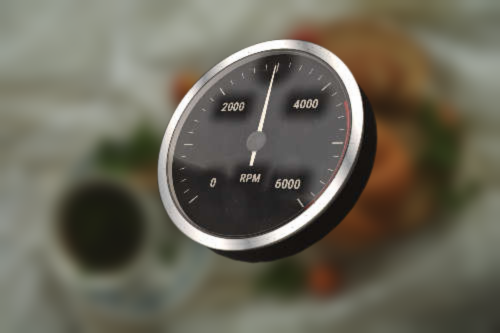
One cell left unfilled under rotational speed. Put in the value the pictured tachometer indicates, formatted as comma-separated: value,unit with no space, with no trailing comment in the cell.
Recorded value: 3000,rpm
